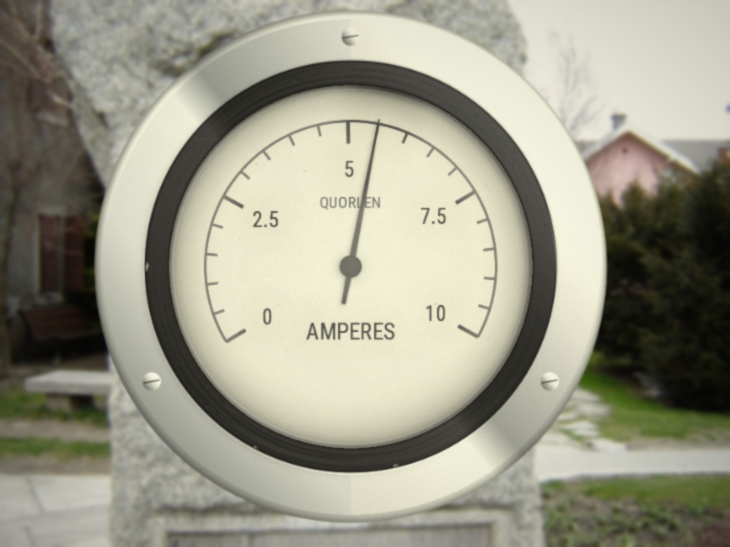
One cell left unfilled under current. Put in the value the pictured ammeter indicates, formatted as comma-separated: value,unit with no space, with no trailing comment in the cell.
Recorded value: 5.5,A
